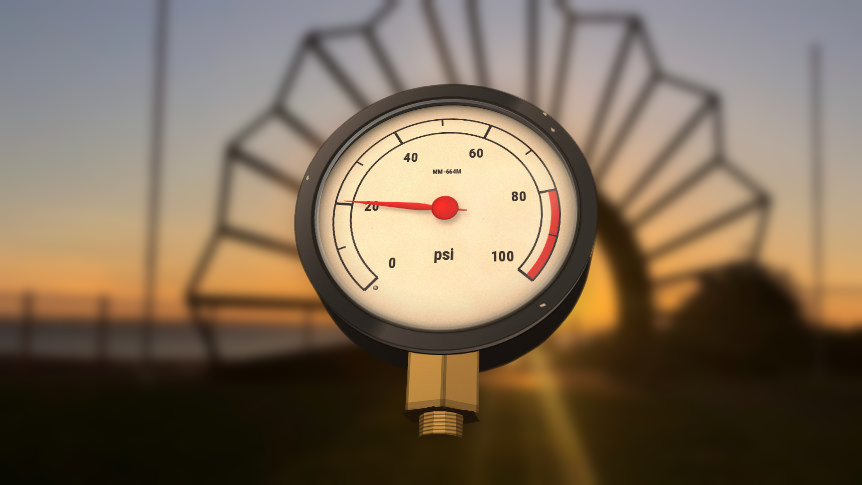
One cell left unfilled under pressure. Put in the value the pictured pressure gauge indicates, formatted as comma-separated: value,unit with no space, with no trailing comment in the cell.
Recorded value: 20,psi
